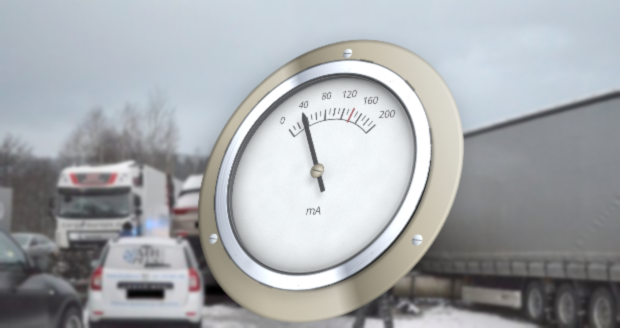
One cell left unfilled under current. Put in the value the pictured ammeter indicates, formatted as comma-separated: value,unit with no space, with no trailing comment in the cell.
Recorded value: 40,mA
